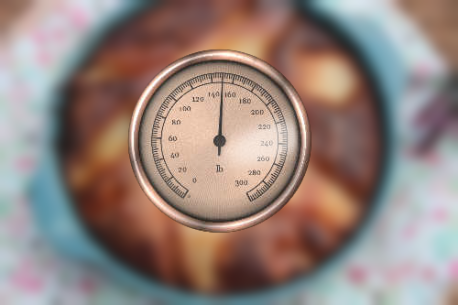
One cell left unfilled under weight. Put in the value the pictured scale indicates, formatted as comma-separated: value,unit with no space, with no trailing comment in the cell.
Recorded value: 150,lb
